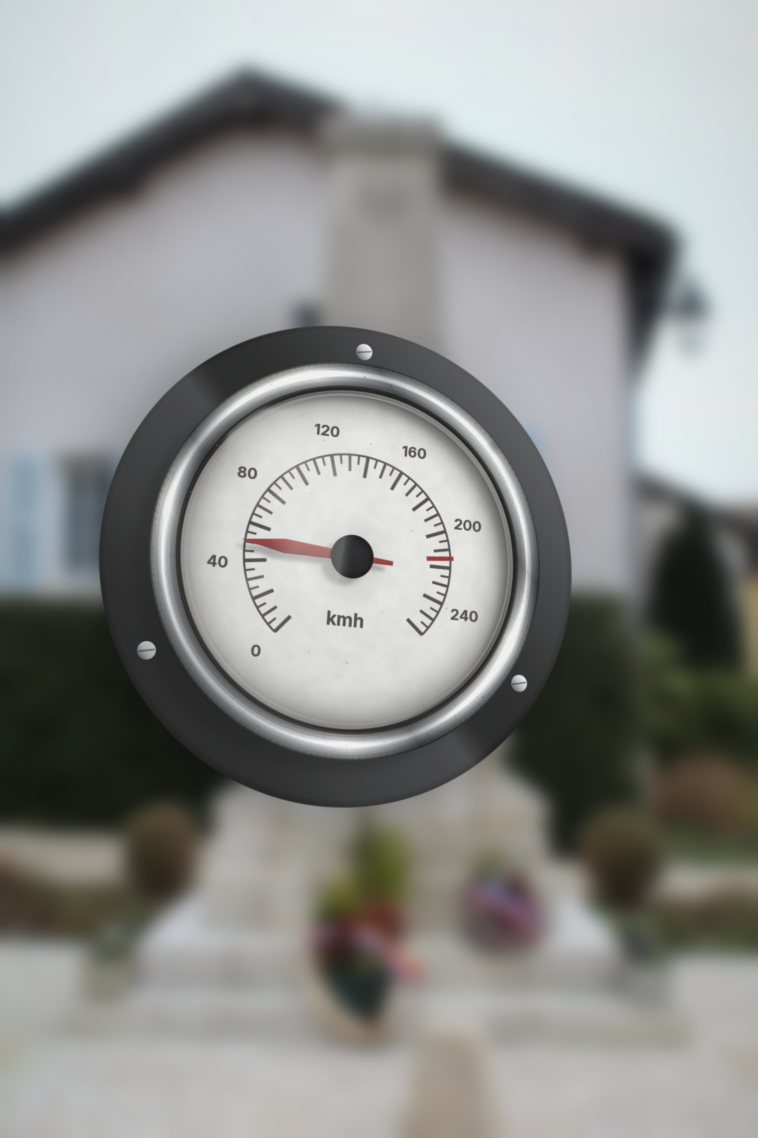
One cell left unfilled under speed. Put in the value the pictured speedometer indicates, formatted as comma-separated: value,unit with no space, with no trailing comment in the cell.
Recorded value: 50,km/h
